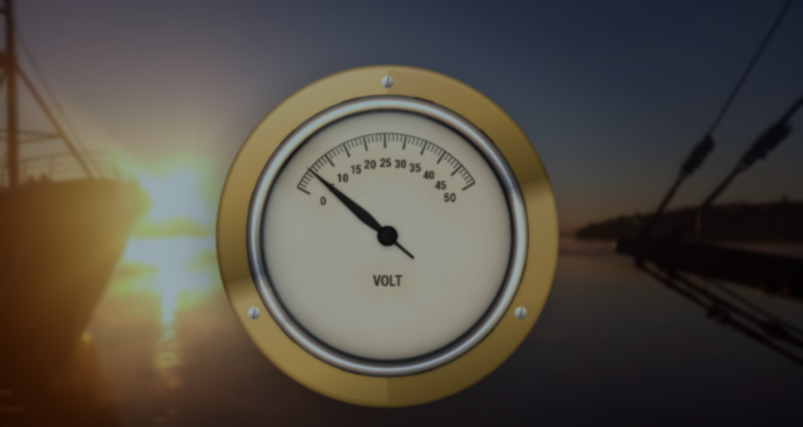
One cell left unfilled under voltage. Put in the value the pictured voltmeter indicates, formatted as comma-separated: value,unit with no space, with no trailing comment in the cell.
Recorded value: 5,V
